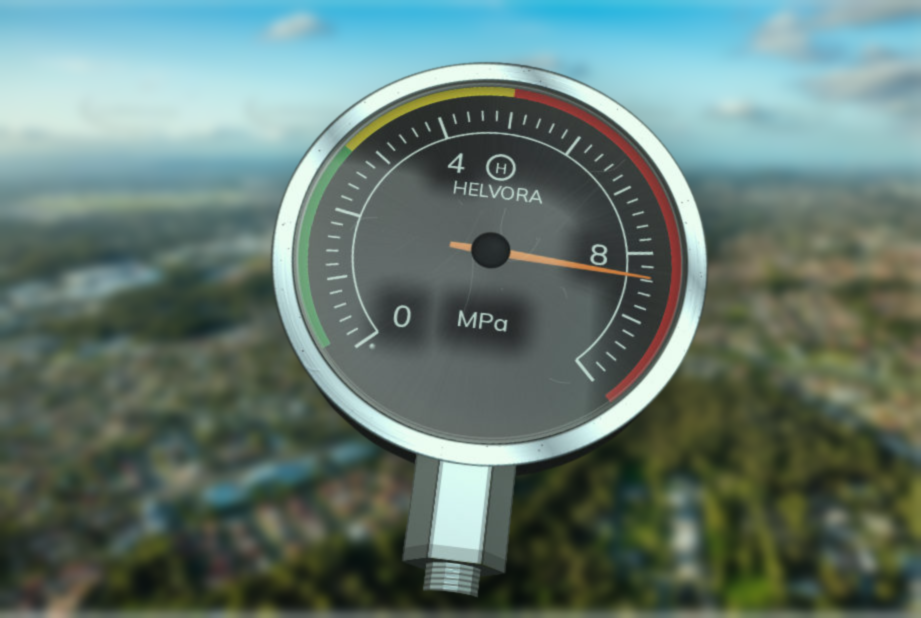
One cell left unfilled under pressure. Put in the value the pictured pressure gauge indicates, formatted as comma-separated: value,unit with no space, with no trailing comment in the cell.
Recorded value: 8.4,MPa
